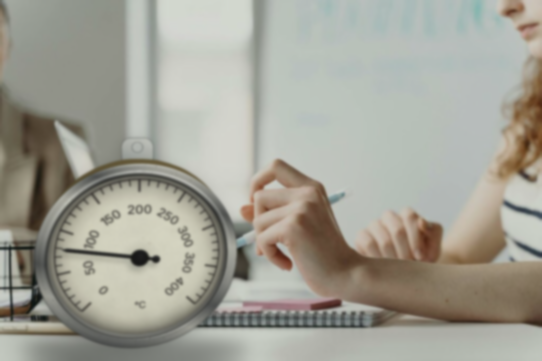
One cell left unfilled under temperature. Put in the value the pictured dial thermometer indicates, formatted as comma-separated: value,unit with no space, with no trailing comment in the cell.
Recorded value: 80,°C
